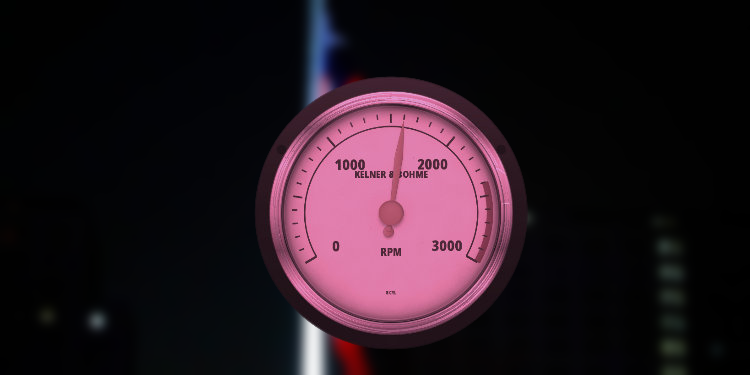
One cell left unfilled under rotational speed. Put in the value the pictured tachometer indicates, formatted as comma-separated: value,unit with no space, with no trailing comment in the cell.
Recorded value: 1600,rpm
